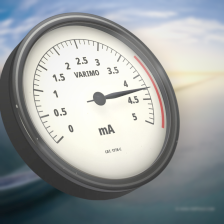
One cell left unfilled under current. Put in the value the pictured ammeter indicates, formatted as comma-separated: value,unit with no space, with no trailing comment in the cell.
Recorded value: 4.3,mA
